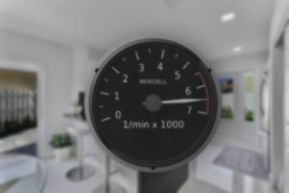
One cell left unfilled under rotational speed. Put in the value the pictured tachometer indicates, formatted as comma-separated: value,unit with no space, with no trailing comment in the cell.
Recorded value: 6500,rpm
